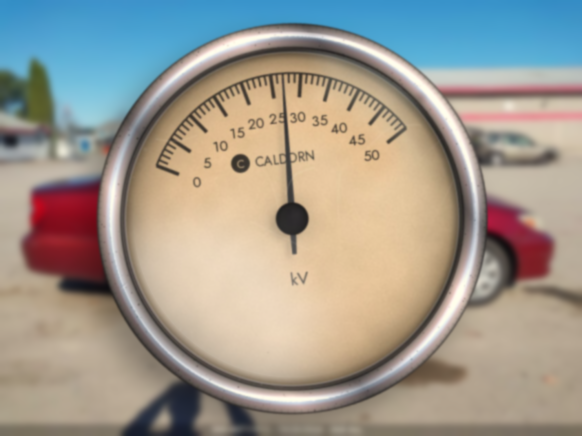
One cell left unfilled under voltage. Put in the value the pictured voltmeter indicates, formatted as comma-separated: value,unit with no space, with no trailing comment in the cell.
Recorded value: 27,kV
